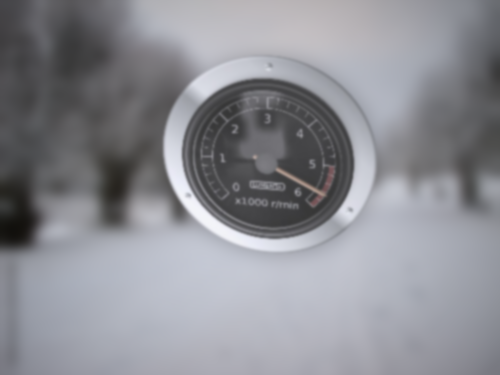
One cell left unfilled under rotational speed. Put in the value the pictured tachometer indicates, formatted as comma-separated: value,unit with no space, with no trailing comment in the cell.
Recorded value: 5600,rpm
